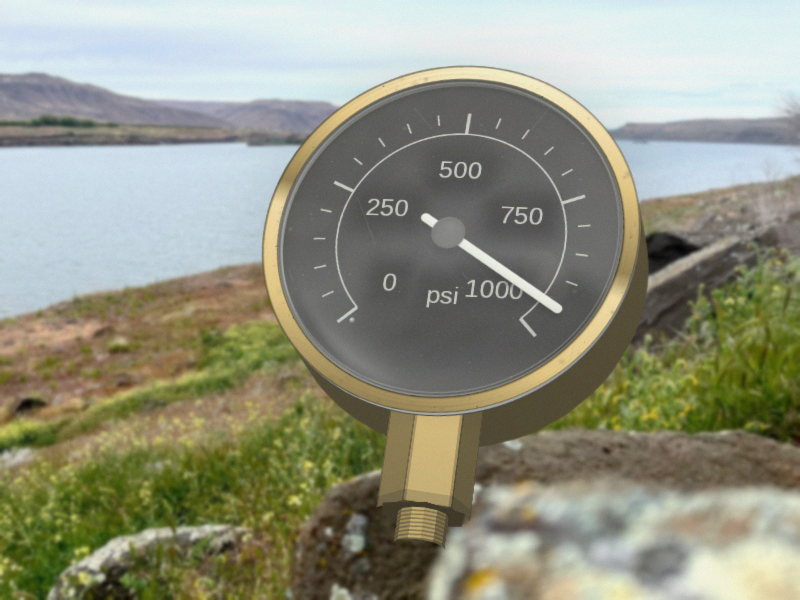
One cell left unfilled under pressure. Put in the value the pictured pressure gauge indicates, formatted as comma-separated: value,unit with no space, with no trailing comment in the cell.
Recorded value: 950,psi
